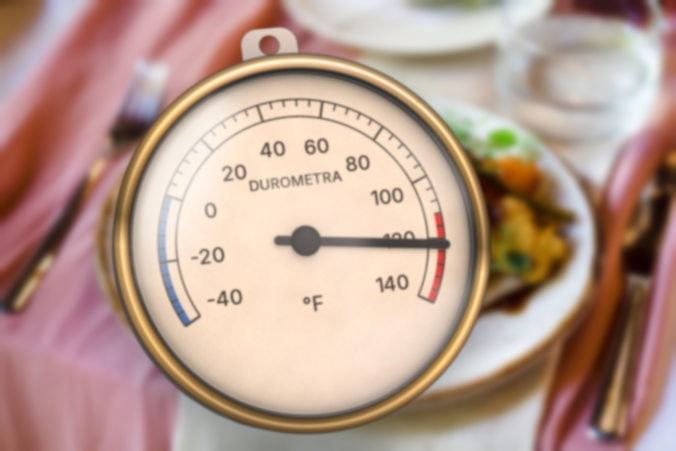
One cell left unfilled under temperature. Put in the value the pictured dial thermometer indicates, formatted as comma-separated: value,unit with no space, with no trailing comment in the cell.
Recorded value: 122,°F
